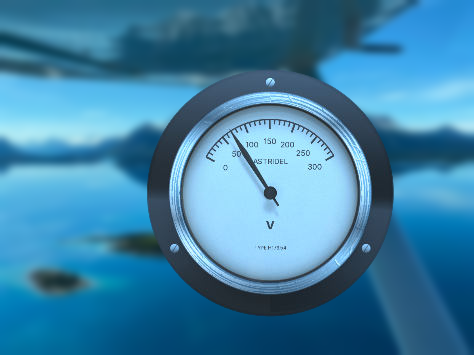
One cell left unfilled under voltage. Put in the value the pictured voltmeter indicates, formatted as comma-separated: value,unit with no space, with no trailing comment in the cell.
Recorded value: 70,V
